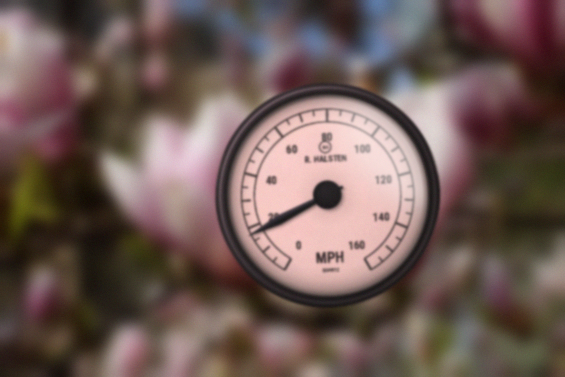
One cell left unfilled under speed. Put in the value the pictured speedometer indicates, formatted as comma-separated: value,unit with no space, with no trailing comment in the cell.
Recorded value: 17.5,mph
